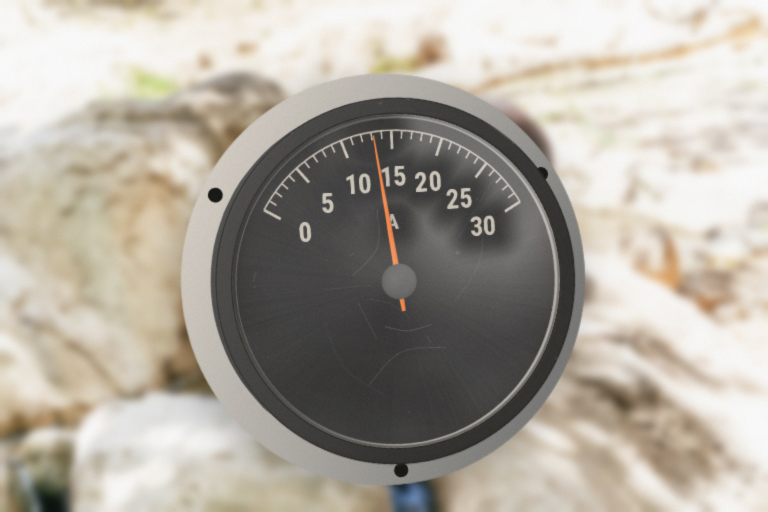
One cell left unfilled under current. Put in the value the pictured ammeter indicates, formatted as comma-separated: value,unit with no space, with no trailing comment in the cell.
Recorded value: 13,A
